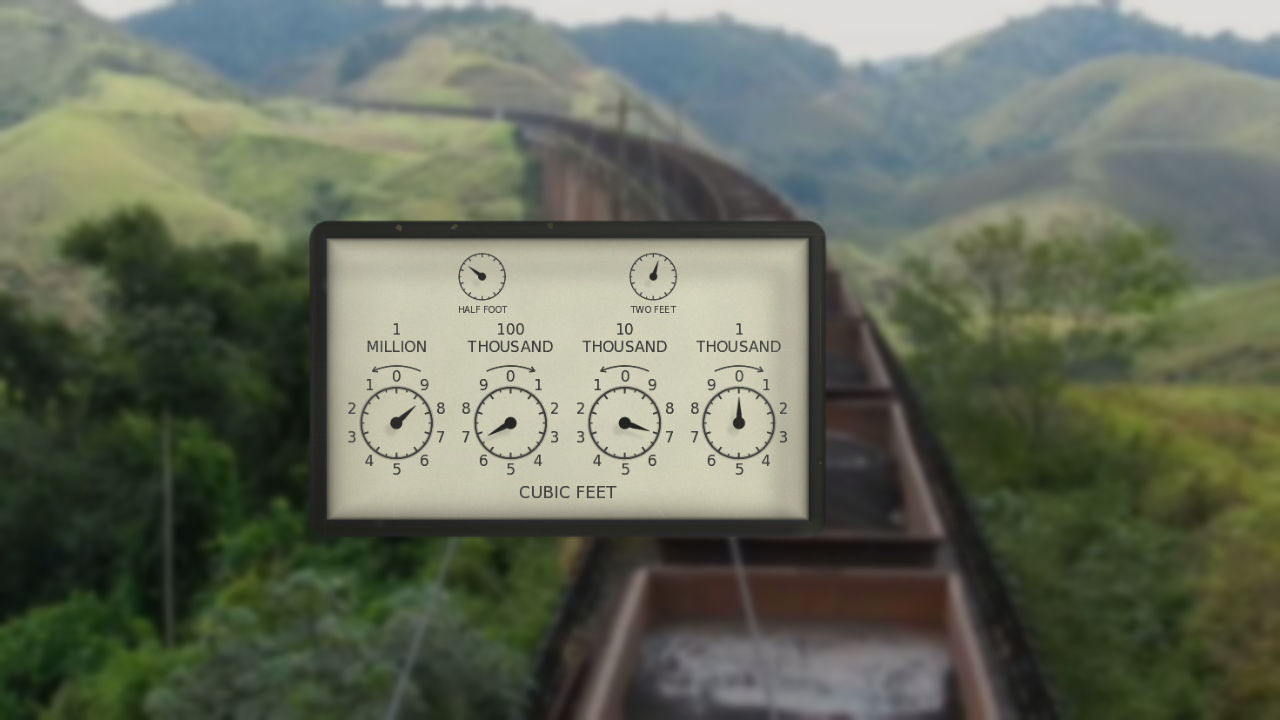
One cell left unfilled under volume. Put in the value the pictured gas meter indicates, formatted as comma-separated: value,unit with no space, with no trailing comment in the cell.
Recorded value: 867000,ft³
